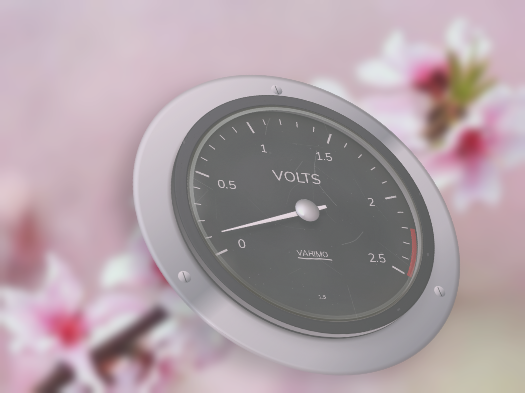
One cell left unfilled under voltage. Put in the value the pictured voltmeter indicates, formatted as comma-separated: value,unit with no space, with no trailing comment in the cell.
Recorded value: 0.1,V
